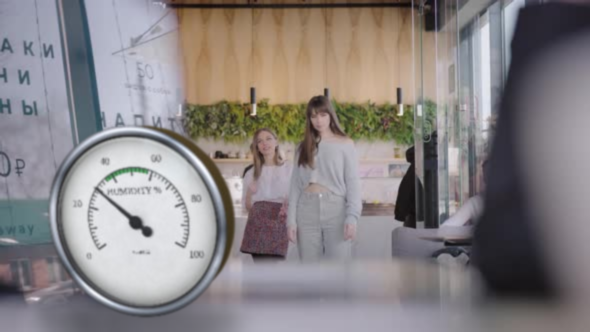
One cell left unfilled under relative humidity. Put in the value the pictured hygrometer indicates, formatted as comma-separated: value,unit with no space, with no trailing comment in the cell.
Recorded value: 30,%
